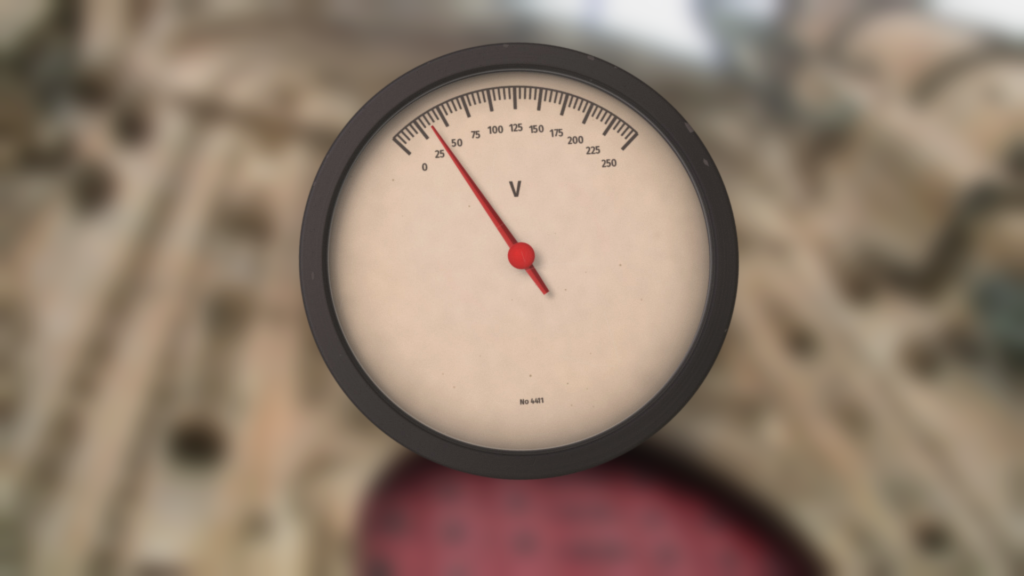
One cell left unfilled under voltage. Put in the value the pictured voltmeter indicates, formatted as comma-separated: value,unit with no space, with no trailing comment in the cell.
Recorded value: 35,V
